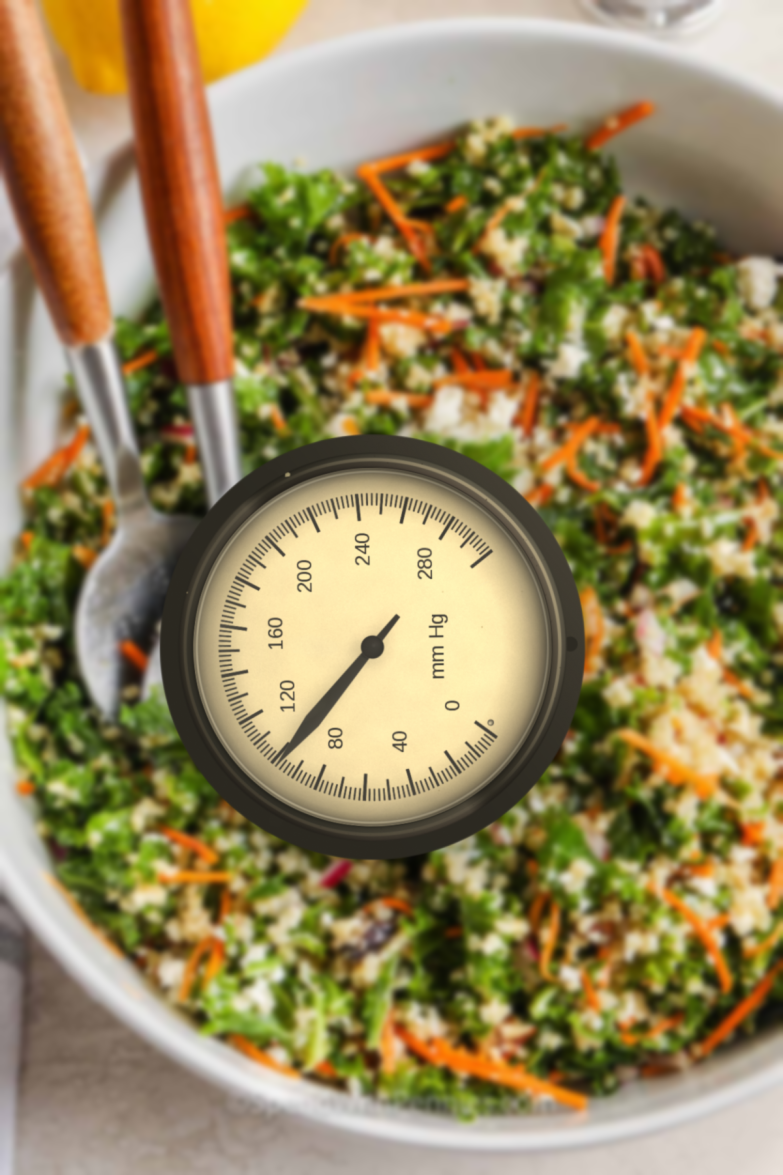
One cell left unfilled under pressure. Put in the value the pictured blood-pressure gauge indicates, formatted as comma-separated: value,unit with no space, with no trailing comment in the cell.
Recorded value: 98,mmHg
